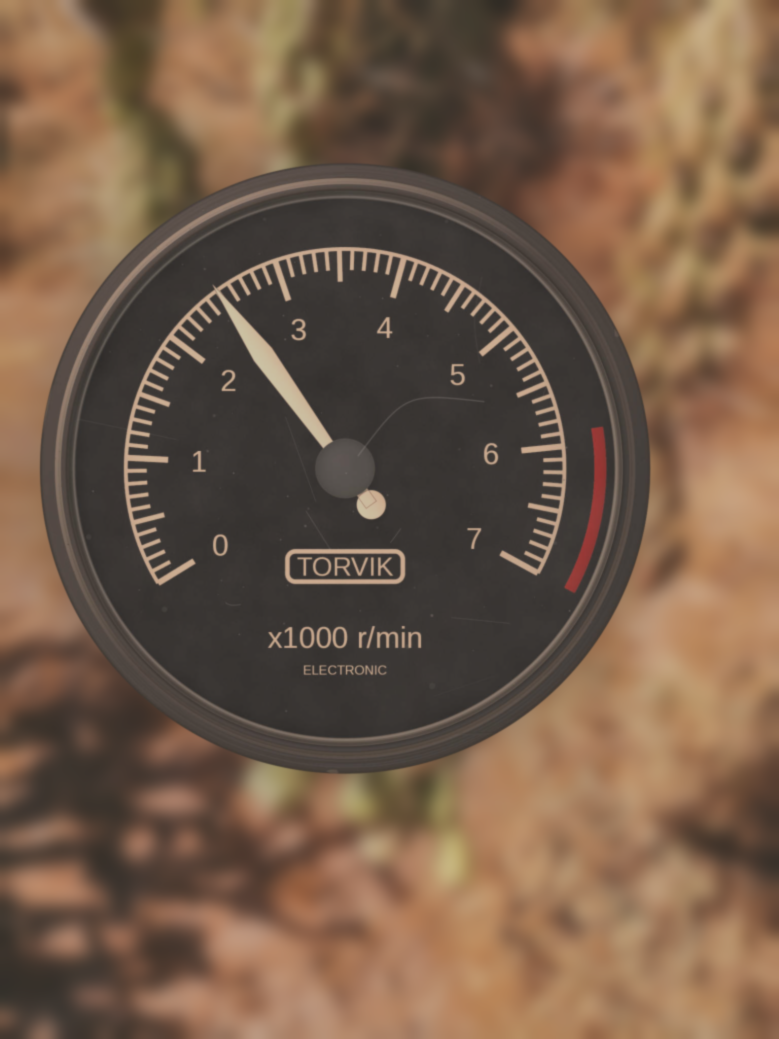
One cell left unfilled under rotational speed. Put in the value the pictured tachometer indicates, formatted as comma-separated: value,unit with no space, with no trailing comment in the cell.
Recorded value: 2500,rpm
